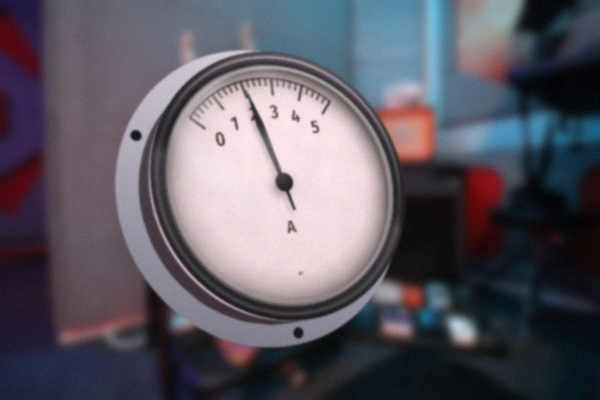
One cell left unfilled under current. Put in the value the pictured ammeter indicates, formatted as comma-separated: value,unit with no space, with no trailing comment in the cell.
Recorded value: 2,A
